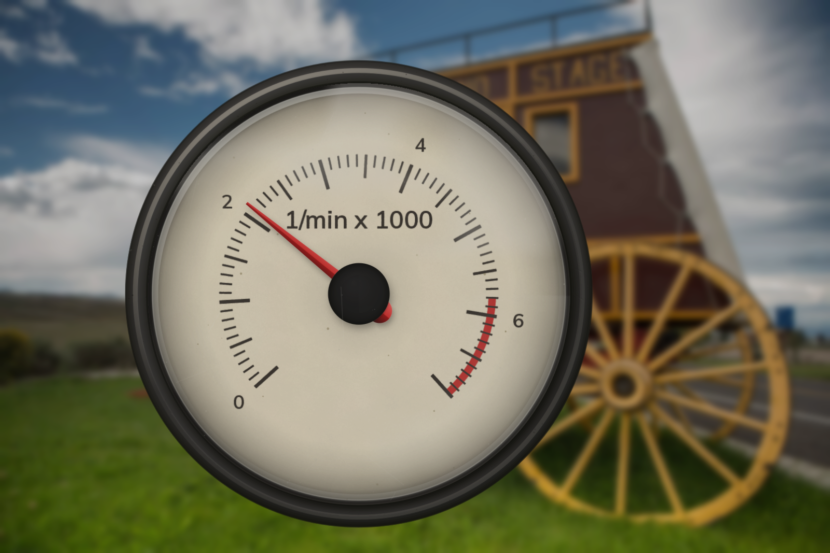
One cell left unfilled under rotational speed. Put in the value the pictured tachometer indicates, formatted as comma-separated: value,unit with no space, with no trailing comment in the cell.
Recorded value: 2100,rpm
